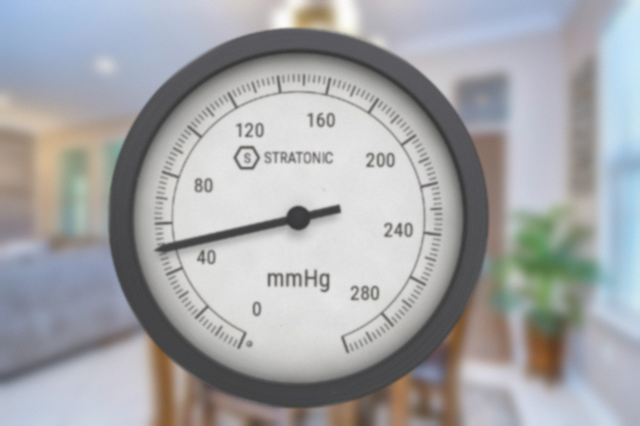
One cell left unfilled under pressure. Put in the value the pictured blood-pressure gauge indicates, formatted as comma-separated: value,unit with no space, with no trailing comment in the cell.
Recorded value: 50,mmHg
